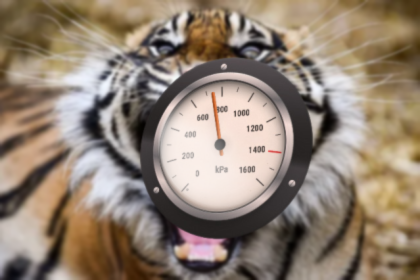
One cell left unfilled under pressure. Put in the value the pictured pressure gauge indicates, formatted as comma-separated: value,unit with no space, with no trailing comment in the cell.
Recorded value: 750,kPa
